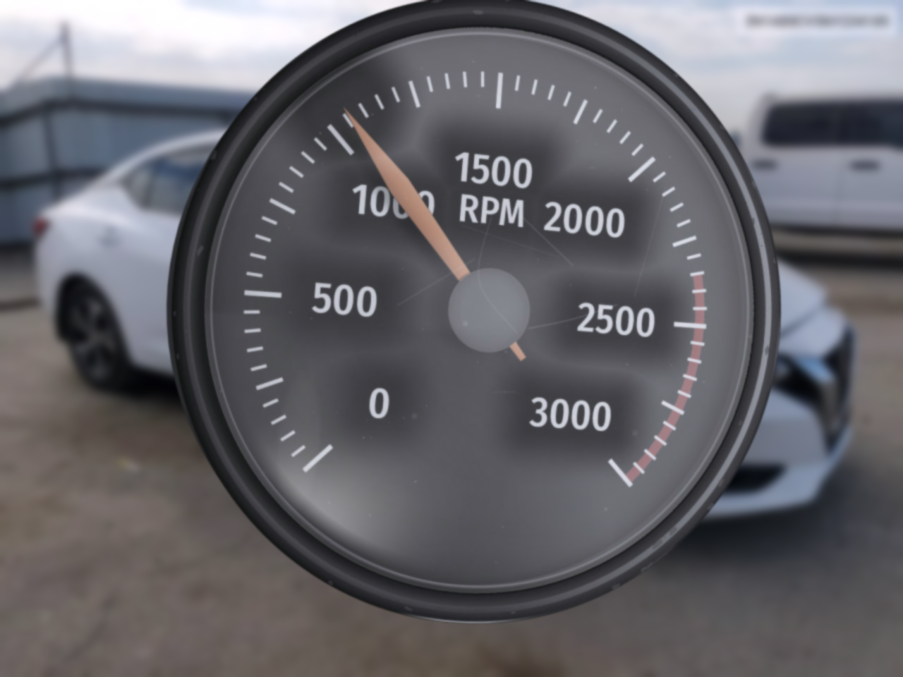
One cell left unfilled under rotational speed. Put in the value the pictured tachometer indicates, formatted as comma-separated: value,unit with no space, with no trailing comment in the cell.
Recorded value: 1050,rpm
